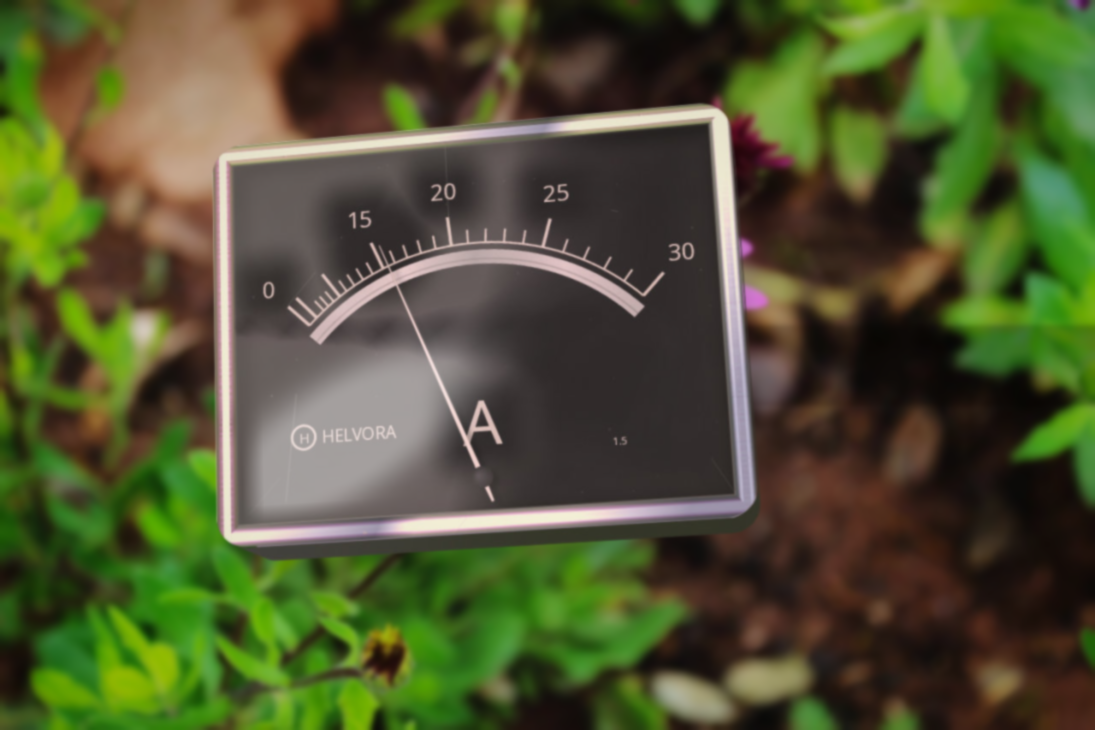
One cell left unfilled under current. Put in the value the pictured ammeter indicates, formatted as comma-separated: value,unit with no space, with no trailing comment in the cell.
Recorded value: 15.5,A
